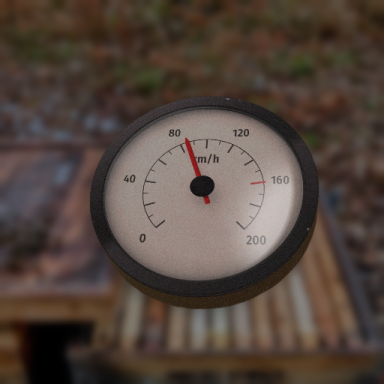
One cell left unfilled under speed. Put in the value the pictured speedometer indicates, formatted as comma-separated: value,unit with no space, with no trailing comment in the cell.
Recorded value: 85,km/h
